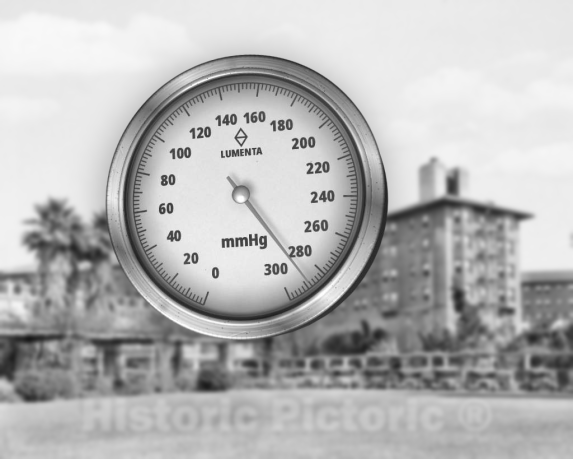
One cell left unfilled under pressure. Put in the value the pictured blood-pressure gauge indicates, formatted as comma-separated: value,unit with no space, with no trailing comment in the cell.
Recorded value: 288,mmHg
